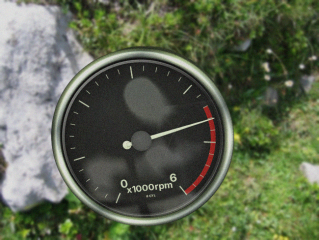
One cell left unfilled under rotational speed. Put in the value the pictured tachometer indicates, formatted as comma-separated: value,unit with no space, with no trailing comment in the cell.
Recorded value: 4600,rpm
